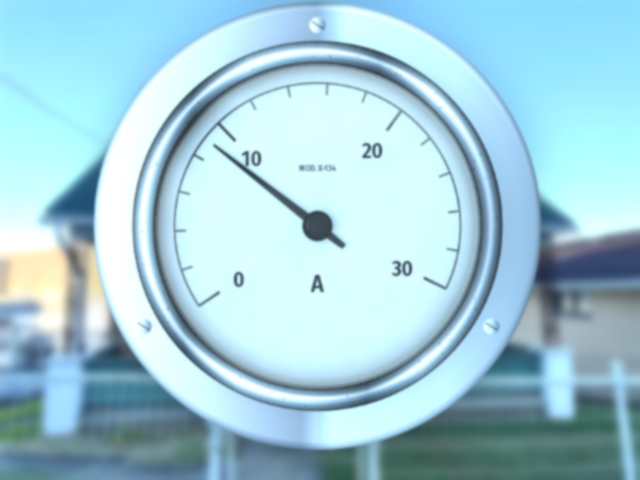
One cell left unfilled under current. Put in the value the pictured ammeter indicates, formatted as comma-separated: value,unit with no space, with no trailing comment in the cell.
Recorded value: 9,A
